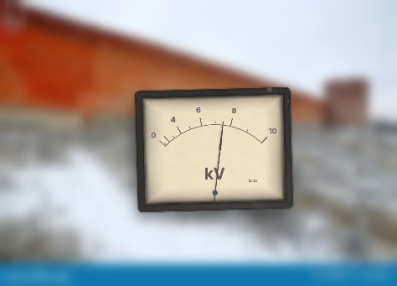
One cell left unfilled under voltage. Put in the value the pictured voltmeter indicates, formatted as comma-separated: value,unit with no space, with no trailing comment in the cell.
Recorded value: 7.5,kV
